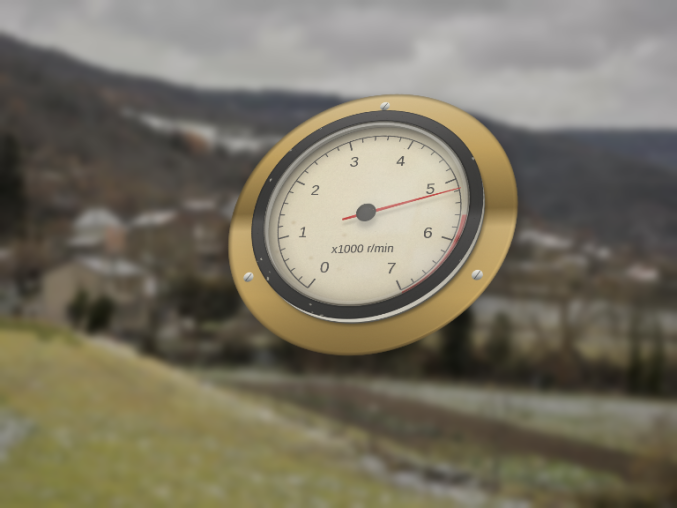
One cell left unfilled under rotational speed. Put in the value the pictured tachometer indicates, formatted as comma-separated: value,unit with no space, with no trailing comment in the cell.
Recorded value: 5200,rpm
